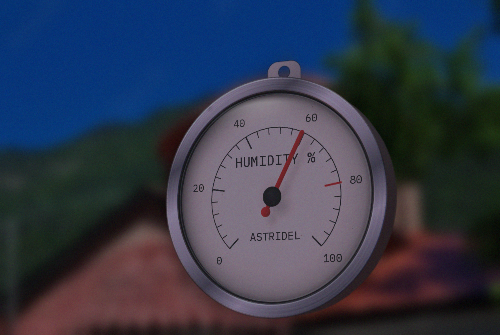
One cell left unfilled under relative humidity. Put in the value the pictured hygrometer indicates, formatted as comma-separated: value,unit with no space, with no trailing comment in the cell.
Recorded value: 60,%
